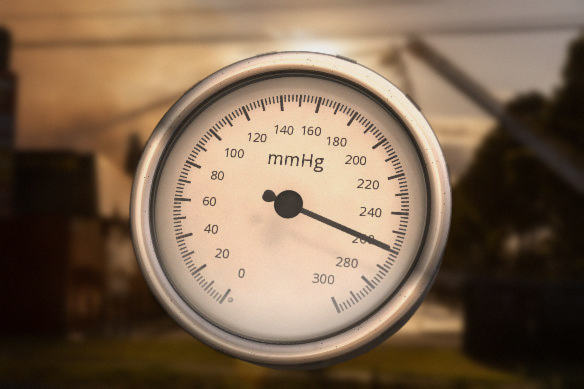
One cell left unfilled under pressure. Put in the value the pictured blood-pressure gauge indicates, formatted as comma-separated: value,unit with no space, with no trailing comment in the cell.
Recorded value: 260,mmHg
